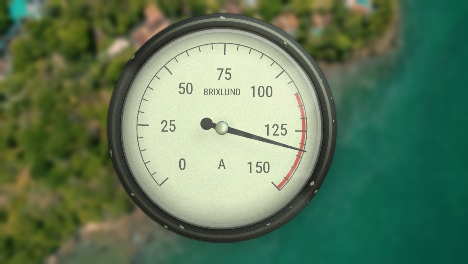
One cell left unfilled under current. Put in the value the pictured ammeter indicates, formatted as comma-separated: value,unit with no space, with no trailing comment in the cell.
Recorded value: 132.5,A
